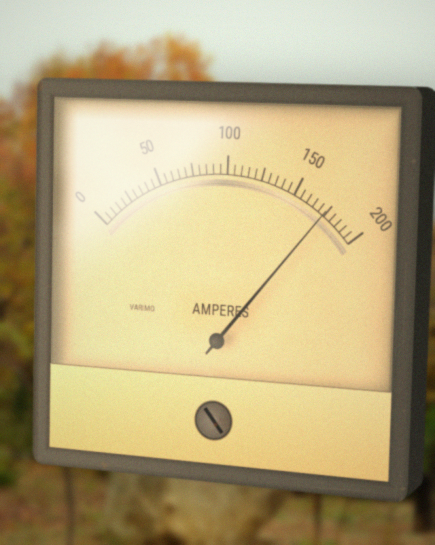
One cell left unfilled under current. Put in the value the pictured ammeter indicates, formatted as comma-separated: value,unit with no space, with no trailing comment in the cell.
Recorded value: 175,A
